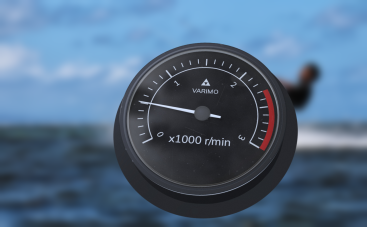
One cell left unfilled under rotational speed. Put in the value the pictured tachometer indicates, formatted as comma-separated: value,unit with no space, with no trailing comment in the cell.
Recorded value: 500,rpm
